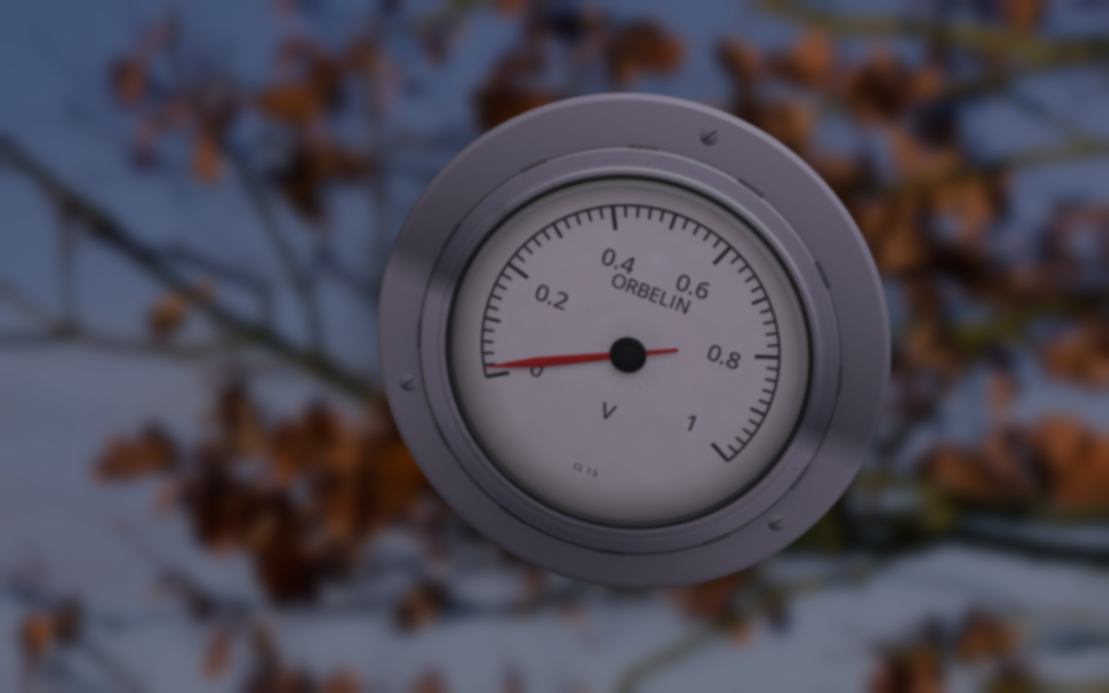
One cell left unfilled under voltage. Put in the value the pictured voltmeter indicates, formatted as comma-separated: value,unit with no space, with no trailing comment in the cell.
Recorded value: 0.02,V
